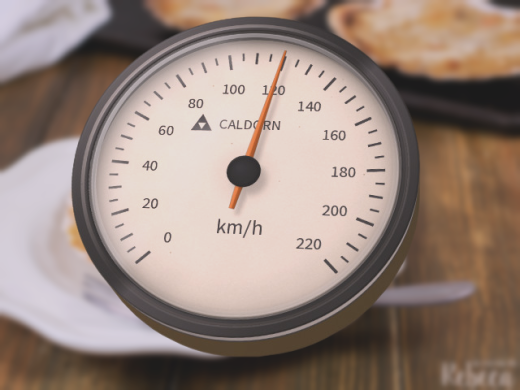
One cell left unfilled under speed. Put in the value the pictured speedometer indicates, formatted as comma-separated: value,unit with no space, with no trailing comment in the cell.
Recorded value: 120,km/h
